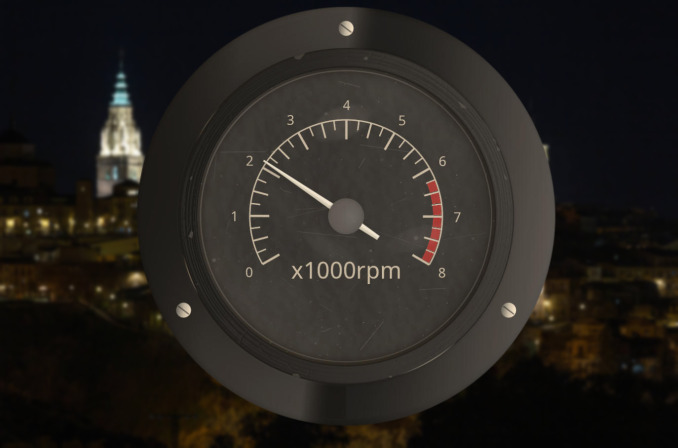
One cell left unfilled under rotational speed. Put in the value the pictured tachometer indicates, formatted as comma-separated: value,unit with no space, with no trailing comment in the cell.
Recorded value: 2125,rpm
